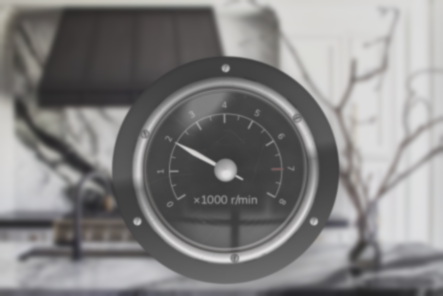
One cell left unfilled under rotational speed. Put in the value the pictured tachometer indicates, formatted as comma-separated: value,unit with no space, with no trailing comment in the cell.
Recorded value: 2000,rpm
